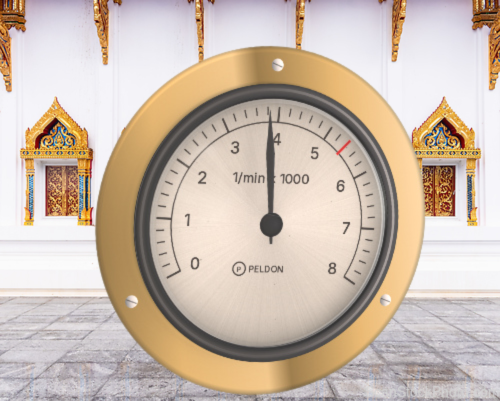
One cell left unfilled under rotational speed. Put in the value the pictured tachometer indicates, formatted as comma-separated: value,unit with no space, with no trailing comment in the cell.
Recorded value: 3800,rpm
